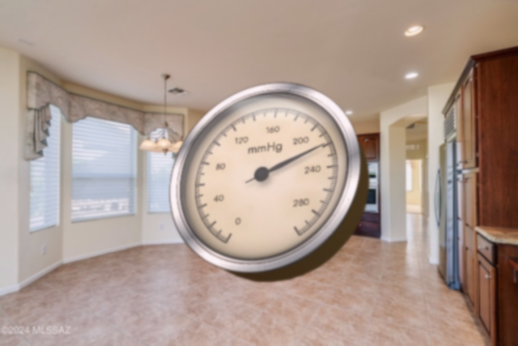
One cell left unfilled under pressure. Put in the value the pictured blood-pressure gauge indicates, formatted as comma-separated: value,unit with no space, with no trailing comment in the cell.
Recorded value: 220,mmHg
